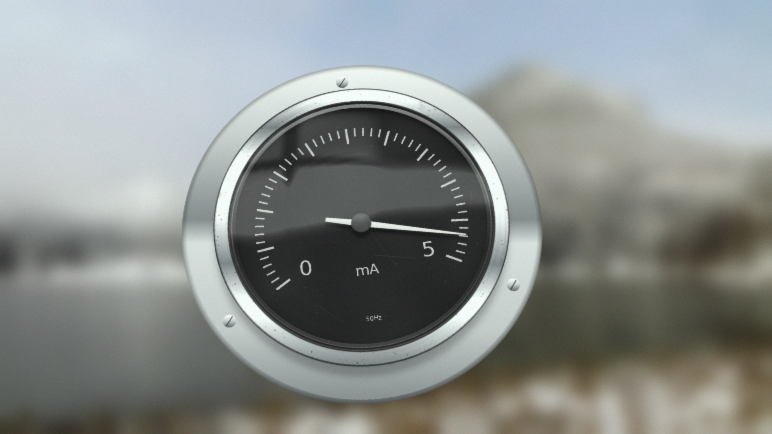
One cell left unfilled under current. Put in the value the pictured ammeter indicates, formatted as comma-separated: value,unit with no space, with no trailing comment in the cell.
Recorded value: 4.7,mA
